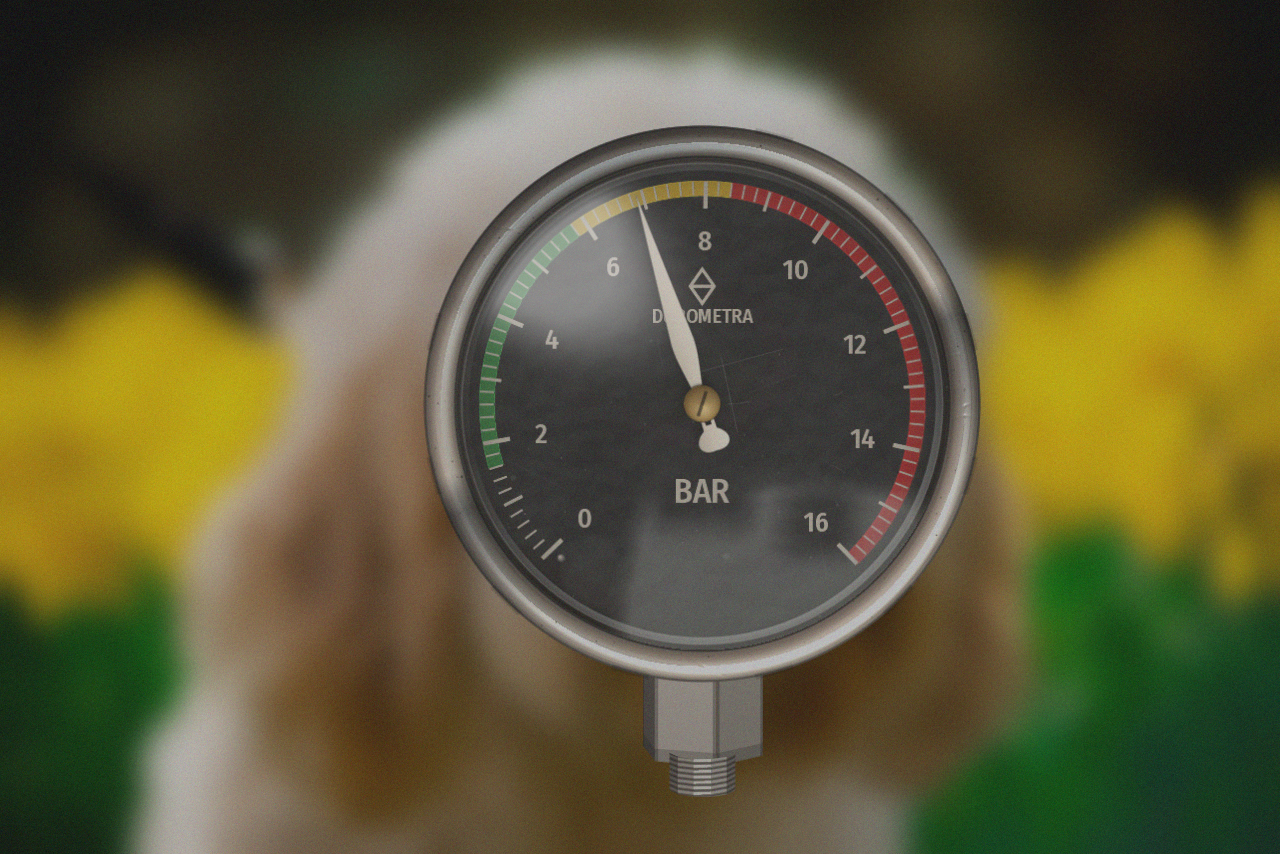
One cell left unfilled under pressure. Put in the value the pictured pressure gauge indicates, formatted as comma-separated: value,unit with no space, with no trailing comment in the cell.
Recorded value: 6.9,bar
